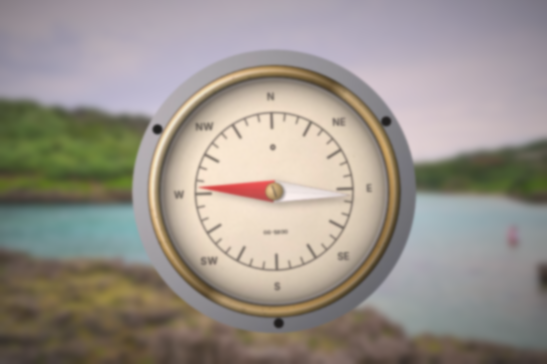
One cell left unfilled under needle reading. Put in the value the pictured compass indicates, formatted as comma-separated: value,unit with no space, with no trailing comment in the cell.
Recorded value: 275,°
